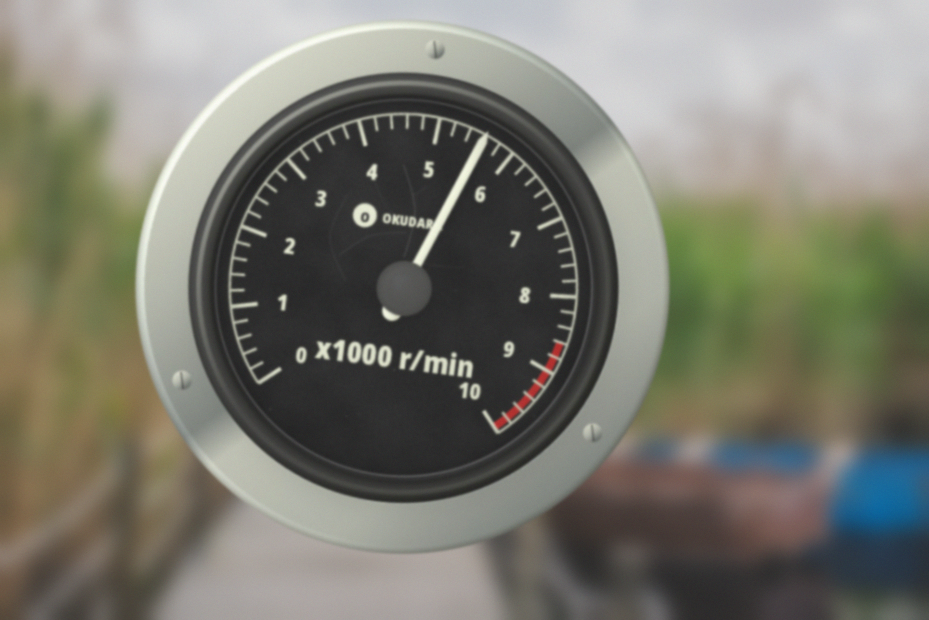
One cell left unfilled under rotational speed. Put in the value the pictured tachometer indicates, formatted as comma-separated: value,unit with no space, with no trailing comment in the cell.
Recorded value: 5600,rpm
